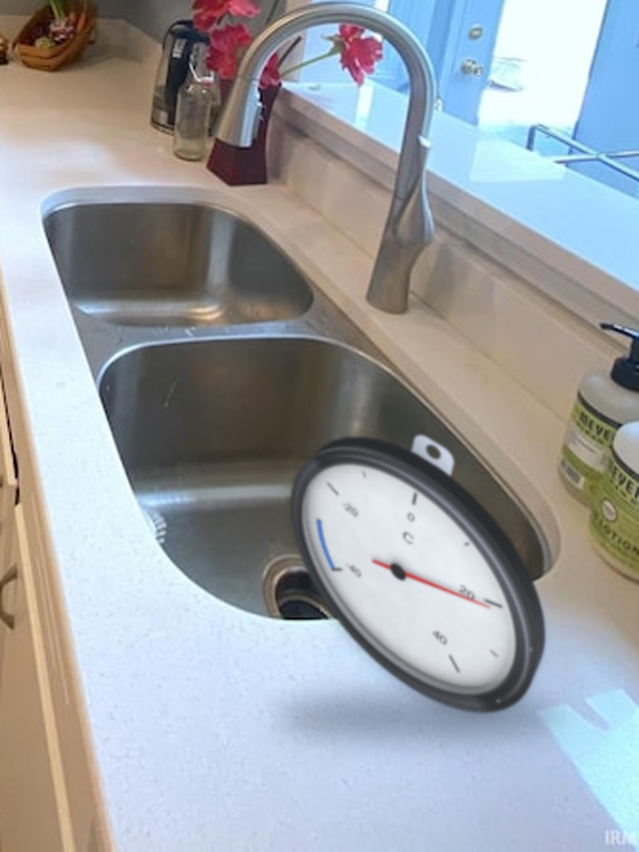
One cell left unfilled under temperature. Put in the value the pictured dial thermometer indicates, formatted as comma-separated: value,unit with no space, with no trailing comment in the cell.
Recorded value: 20,°C
